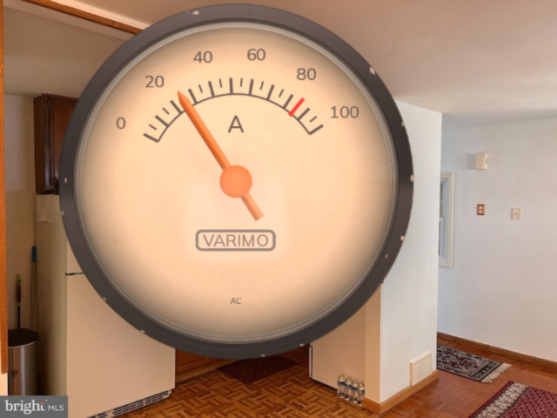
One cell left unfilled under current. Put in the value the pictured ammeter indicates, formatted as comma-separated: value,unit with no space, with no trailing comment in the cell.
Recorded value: 25,A
